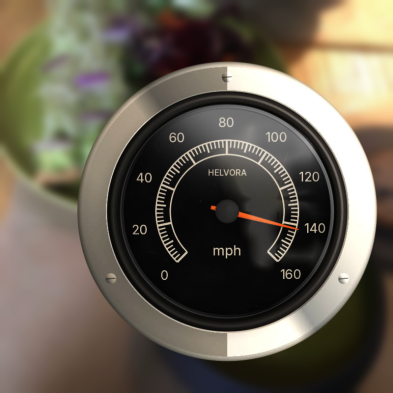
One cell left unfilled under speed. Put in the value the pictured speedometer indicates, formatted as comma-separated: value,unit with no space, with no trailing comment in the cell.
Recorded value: 142,mph
